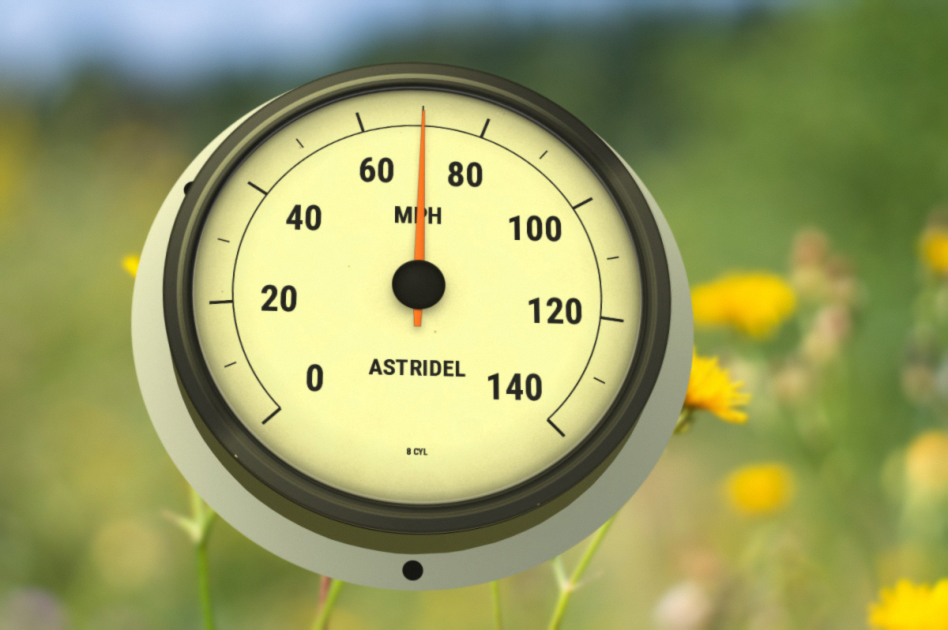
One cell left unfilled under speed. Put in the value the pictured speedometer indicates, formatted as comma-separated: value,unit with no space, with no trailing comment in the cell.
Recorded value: 70,mph
